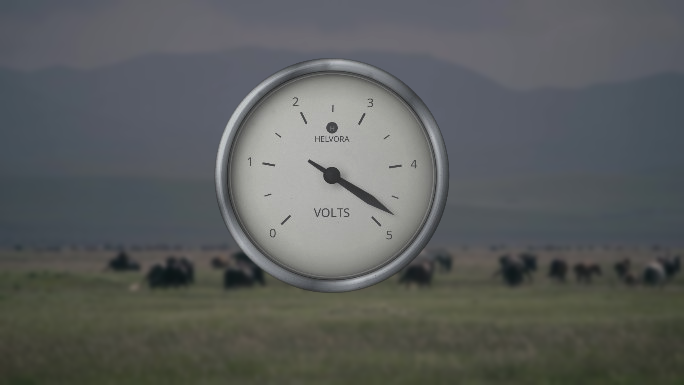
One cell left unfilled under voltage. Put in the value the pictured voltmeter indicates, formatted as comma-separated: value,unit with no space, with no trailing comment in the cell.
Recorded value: 4.75,V
